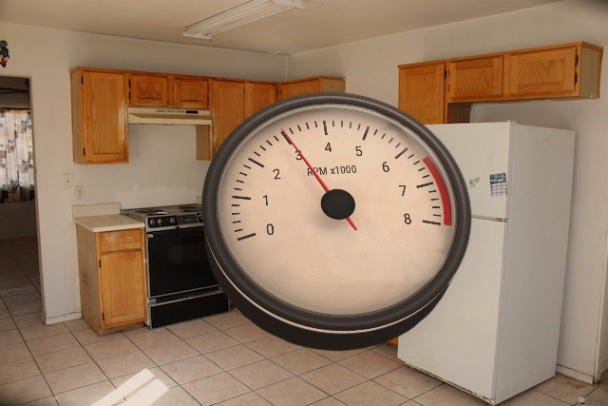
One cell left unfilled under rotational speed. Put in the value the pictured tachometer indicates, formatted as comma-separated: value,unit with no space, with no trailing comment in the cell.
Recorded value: 3000,rpm
